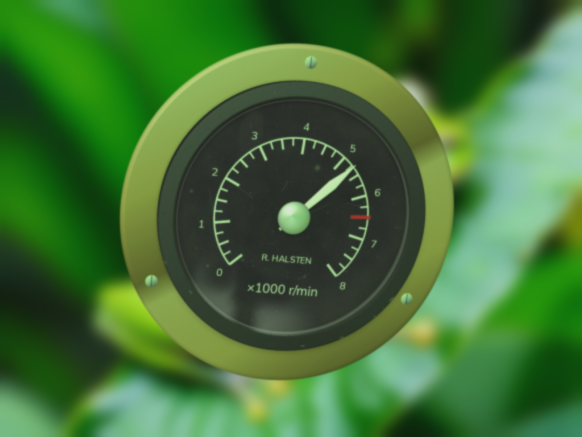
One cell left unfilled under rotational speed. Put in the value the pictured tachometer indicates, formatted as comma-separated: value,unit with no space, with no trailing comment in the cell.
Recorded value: 5250,rpm
